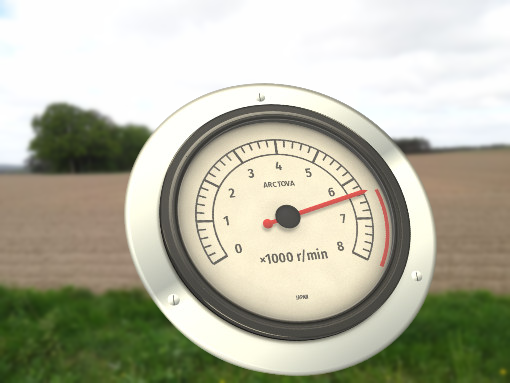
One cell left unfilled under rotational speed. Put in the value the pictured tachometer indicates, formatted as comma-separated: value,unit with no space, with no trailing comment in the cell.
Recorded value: 6400,rpm
